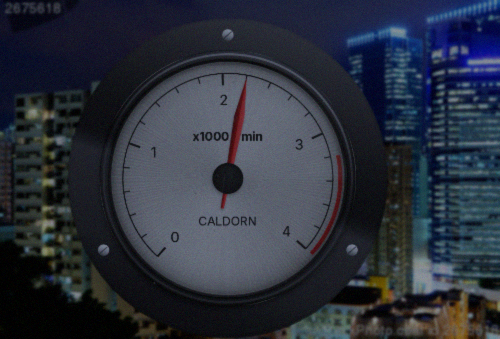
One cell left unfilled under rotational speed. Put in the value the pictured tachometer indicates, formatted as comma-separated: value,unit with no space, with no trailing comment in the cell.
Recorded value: 2200,rpm
